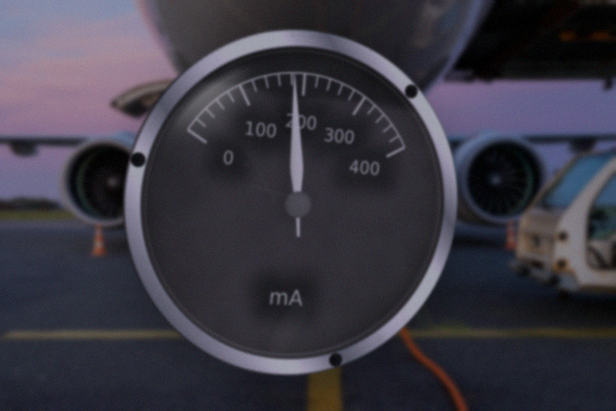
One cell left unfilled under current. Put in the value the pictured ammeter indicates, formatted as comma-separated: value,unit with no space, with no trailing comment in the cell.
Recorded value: 180,mA
